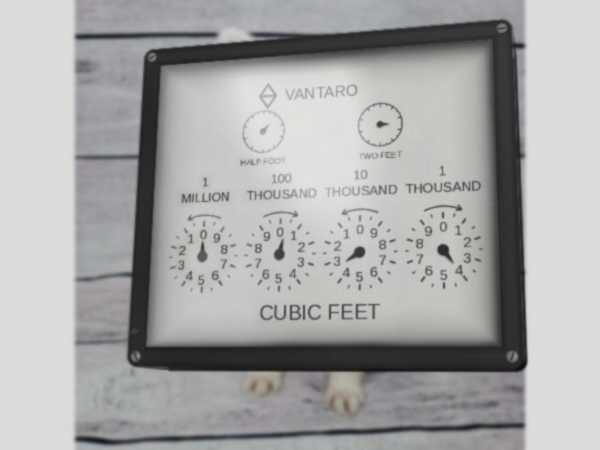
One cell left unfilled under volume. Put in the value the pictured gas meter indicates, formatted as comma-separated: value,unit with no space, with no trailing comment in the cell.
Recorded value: 3400,ft³
